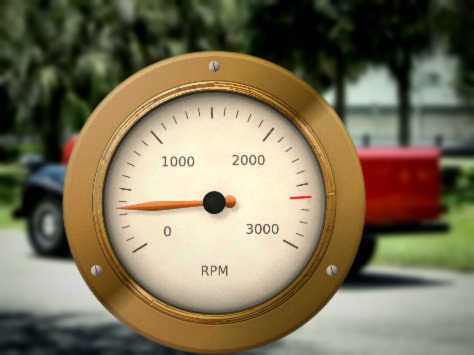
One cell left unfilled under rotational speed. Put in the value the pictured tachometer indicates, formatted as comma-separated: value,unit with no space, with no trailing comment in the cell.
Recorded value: 350,rpm
